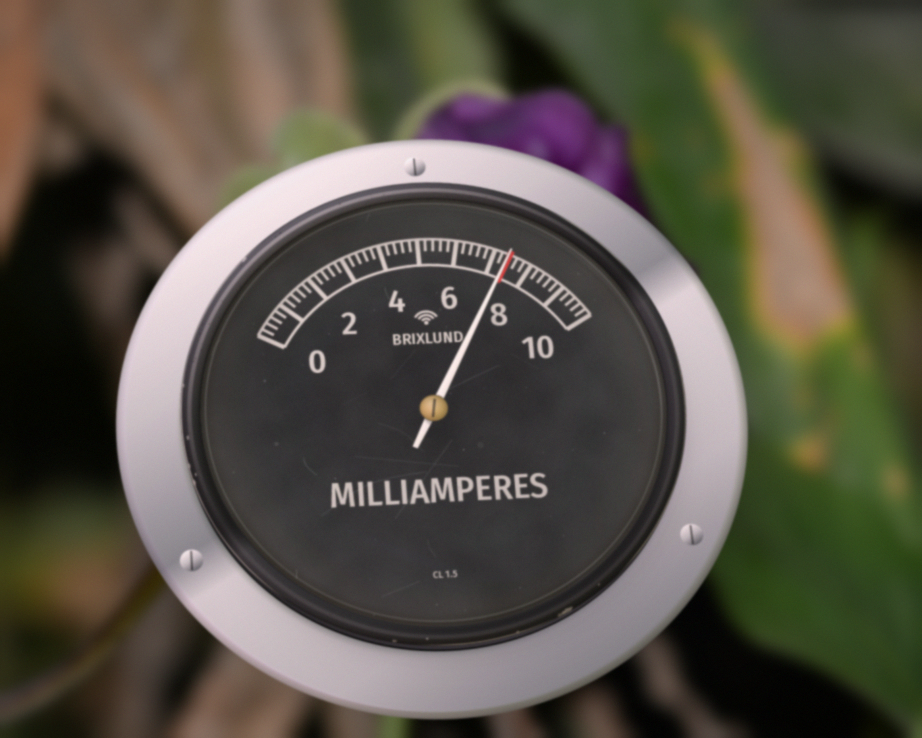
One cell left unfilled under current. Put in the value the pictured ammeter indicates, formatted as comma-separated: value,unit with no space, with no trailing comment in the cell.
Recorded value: 7.4,mA
